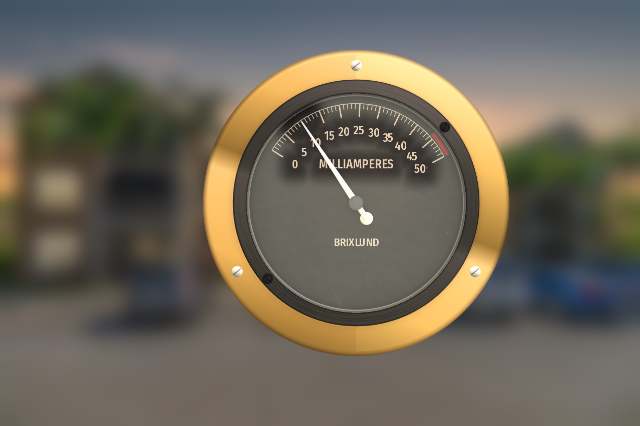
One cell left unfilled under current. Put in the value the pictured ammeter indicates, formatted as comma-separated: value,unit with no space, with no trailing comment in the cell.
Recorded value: 10,mA
